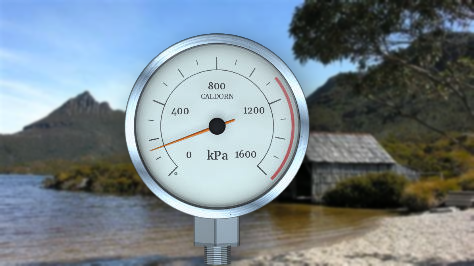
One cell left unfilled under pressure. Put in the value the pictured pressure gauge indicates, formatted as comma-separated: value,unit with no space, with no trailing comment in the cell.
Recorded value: 150,kPa
